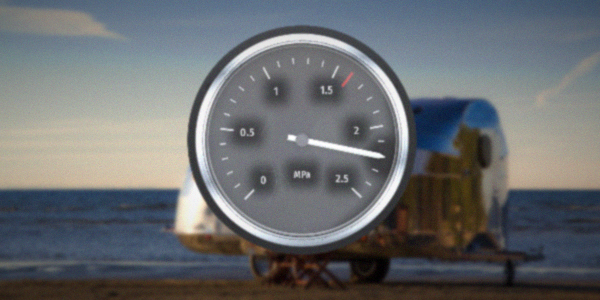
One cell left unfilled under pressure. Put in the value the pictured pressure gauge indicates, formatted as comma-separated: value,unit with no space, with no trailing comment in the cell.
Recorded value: 2.2,MPa
